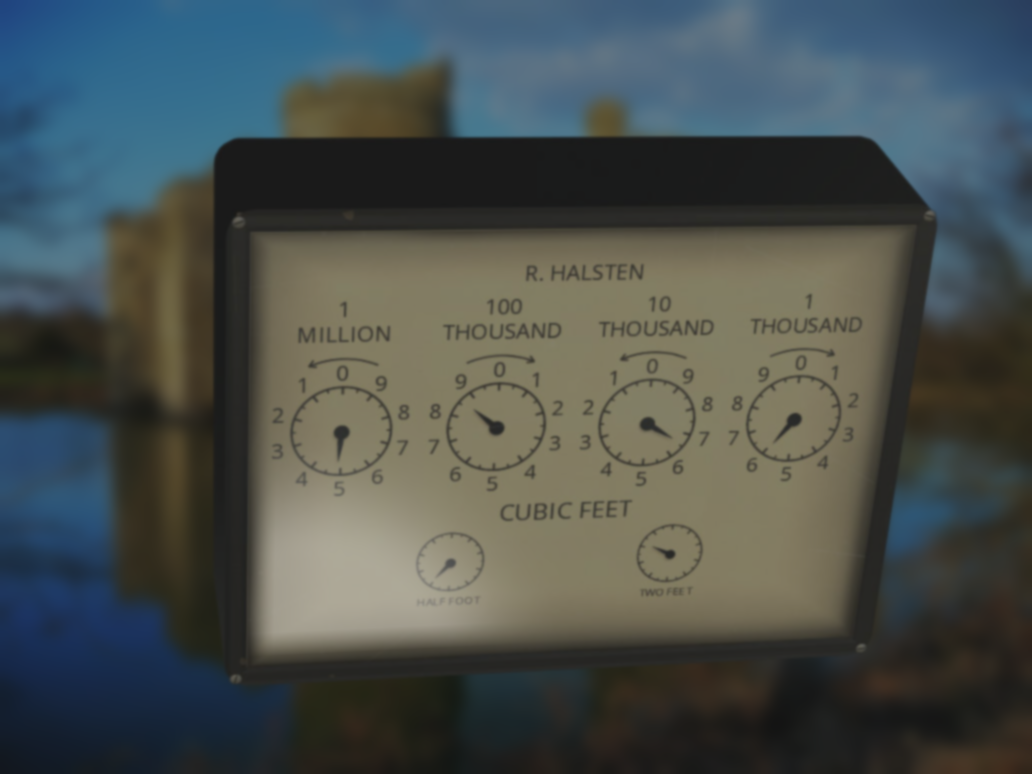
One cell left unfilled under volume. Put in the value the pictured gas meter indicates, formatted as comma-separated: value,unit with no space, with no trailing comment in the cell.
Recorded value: 486600,ft³
